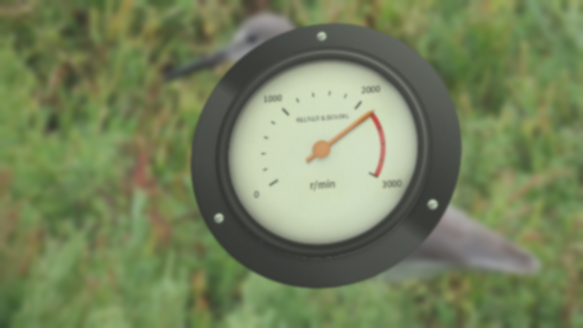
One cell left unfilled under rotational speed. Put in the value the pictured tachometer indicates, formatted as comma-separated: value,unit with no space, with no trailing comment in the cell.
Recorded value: 2200,rpm
